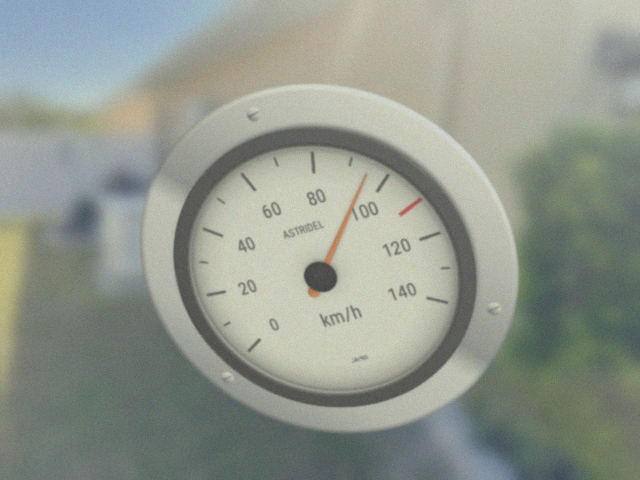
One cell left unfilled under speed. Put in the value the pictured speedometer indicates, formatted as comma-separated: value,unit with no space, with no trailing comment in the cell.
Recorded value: 95,km/h
